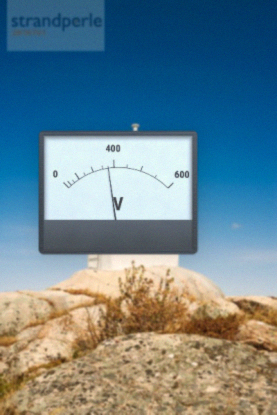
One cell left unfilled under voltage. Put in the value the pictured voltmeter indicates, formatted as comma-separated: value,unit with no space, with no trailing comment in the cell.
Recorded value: 375,V
